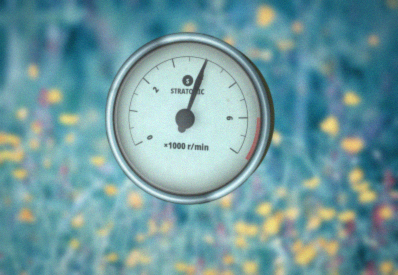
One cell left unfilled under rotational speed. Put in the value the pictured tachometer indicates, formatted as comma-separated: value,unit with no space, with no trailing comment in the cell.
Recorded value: 4000,rpm
